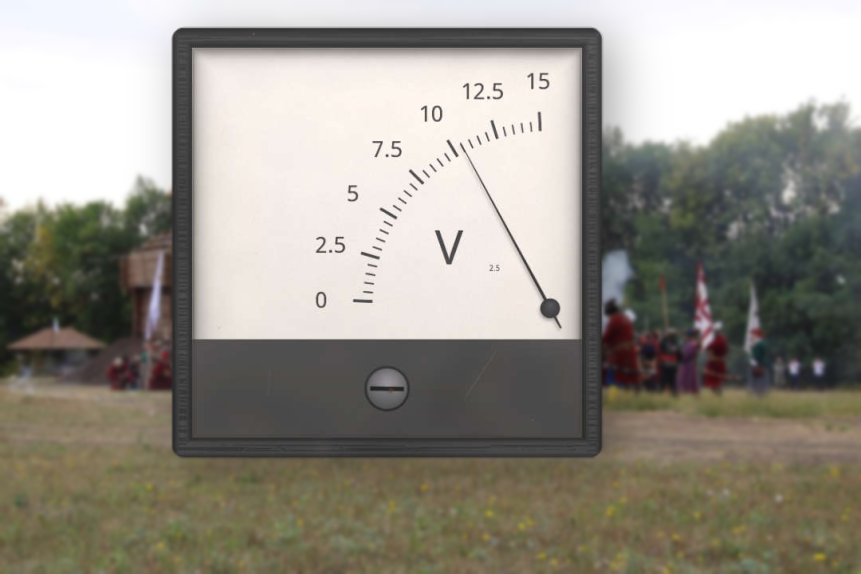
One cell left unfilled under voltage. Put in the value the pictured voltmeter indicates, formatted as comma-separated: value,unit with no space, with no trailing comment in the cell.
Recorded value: 10.5,V
